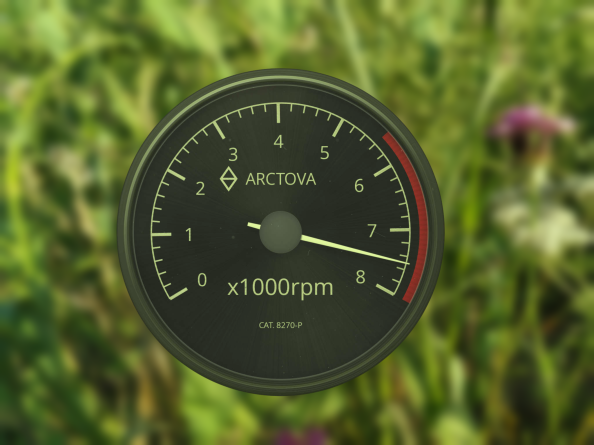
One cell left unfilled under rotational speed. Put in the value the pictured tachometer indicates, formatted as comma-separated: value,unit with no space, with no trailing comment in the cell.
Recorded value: 7500,rpm
